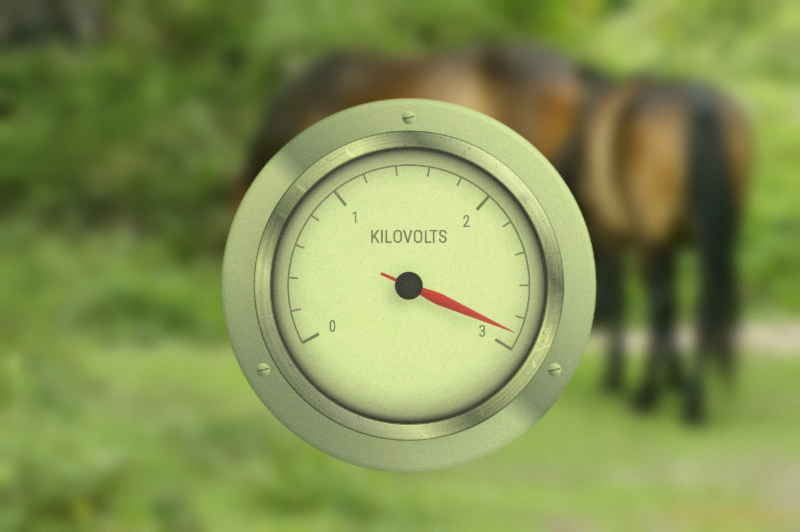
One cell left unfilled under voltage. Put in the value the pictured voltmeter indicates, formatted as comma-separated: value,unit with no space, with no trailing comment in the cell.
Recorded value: 2.9,kV
